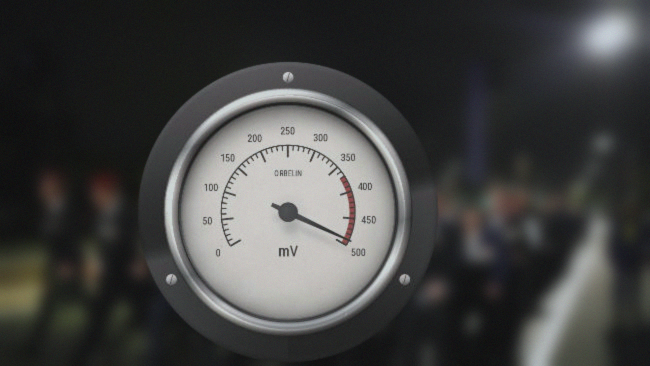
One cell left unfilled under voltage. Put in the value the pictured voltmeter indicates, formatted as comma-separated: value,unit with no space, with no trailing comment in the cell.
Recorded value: 490,mV
